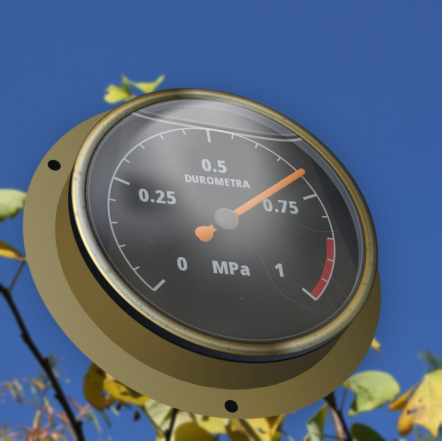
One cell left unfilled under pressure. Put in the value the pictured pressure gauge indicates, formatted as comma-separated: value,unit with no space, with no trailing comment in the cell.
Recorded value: 0.7,MPa
